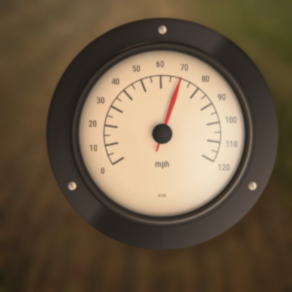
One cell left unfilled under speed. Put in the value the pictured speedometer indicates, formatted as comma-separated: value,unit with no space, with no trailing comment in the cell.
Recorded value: 70,mph
